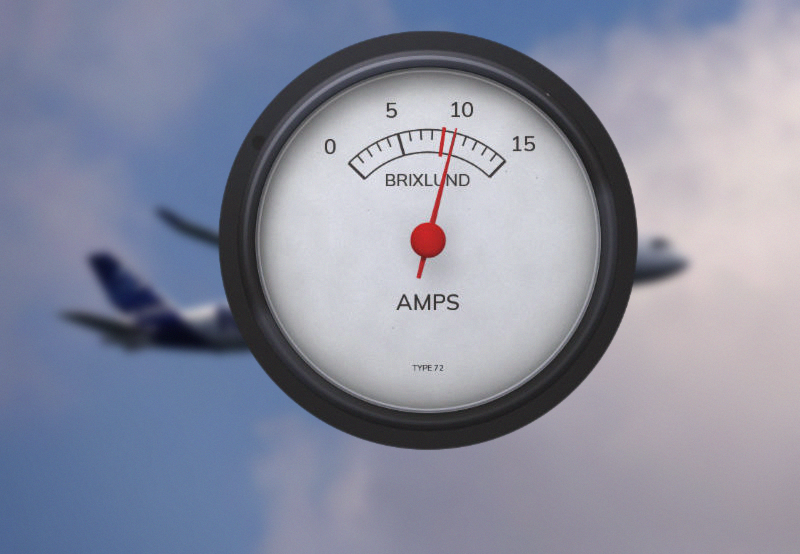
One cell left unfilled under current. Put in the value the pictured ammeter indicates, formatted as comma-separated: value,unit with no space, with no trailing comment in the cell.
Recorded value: 10,A
